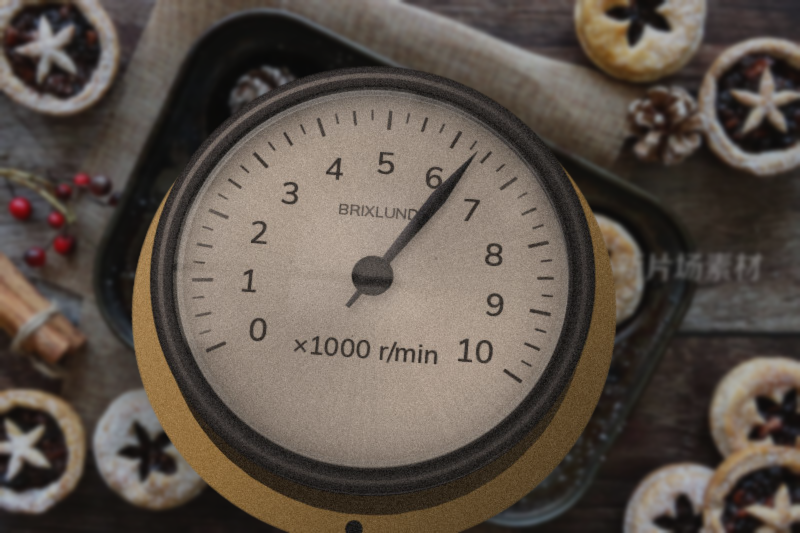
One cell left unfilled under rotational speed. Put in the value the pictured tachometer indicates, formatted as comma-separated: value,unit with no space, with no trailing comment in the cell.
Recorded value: 6375,rpm
